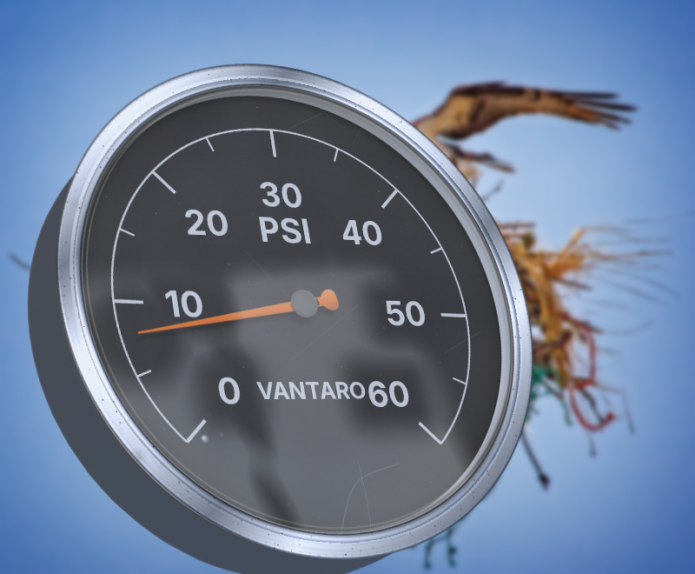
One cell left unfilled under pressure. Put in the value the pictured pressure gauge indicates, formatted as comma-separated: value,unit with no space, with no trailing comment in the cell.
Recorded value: 7.5,psi
